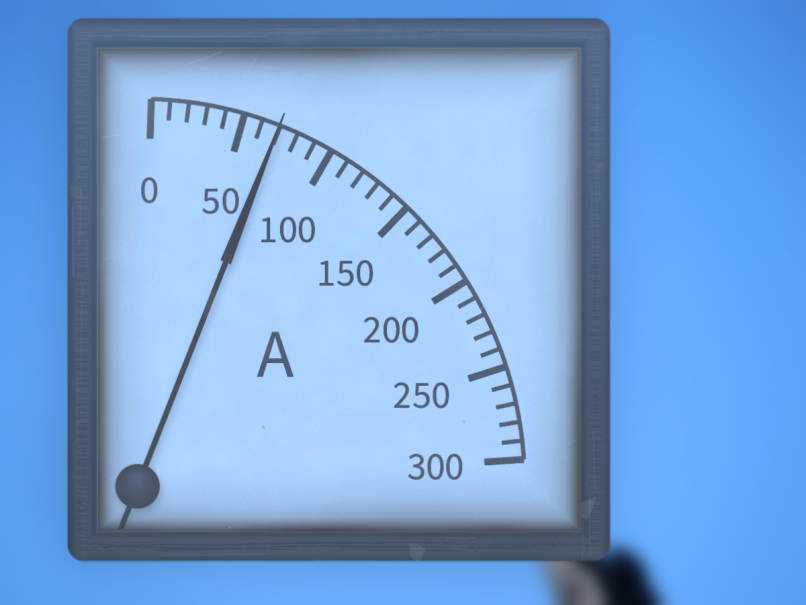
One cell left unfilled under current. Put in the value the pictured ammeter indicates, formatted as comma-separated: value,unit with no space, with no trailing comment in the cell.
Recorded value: 70,A
